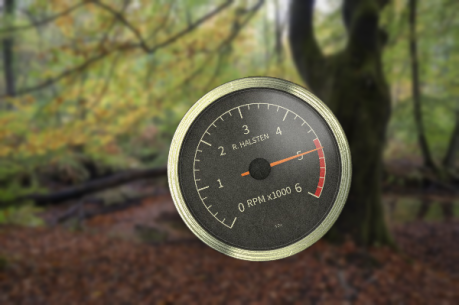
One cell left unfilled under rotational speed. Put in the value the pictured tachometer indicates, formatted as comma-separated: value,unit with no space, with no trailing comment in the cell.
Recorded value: 5000,rpm
